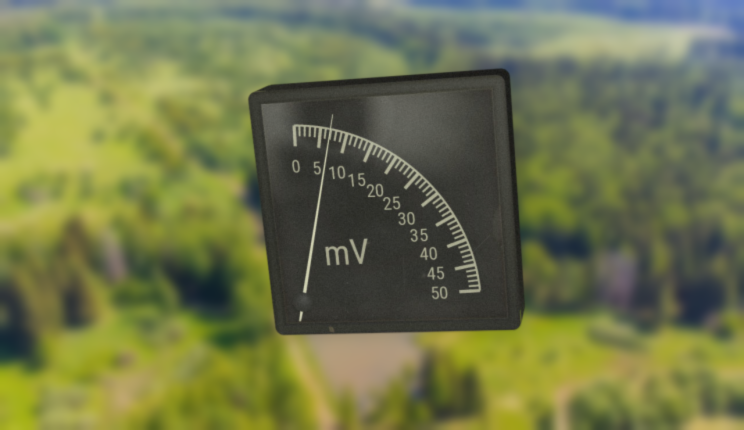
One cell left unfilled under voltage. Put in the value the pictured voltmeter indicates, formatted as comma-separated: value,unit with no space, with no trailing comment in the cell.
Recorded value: 7,mV
